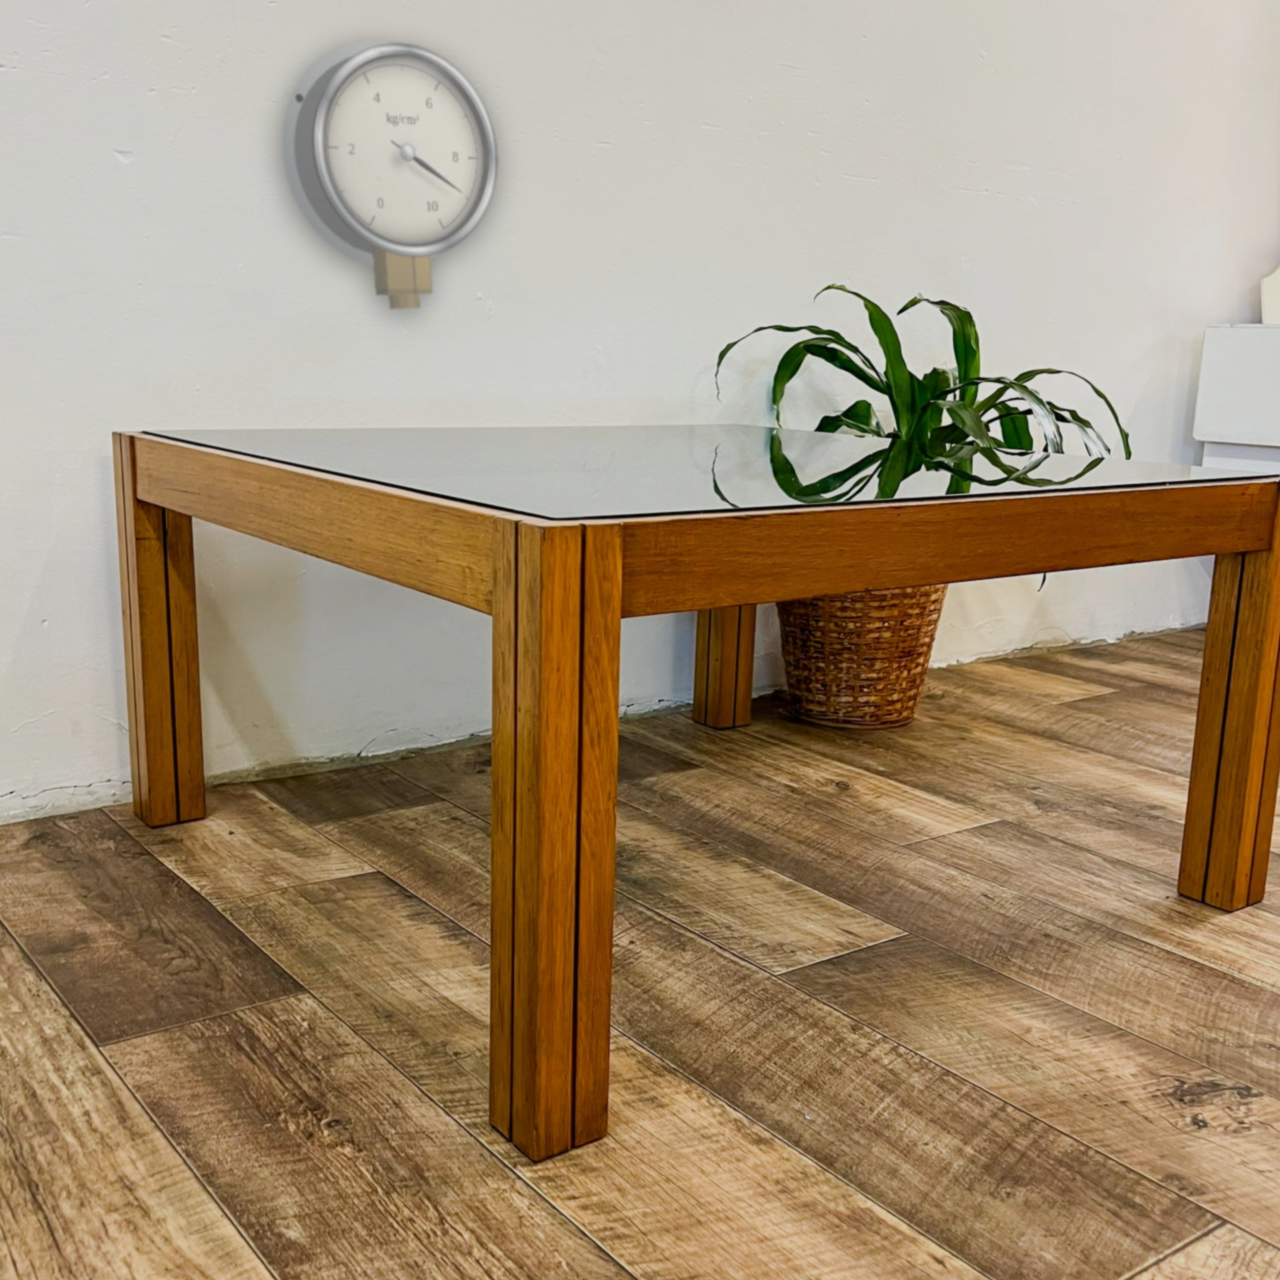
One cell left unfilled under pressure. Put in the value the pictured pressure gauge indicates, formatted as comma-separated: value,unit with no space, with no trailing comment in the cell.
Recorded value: 9,kg/cm²
